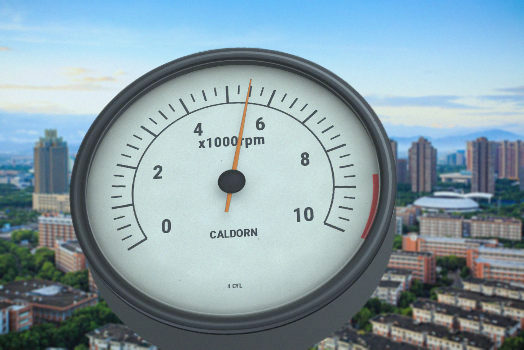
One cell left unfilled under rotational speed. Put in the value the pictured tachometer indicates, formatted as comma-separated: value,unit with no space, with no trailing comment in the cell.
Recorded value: 5500,rpm
